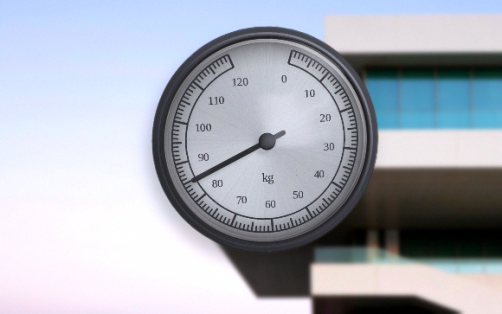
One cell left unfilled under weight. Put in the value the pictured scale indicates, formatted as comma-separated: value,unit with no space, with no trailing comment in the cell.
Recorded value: 85,kg
